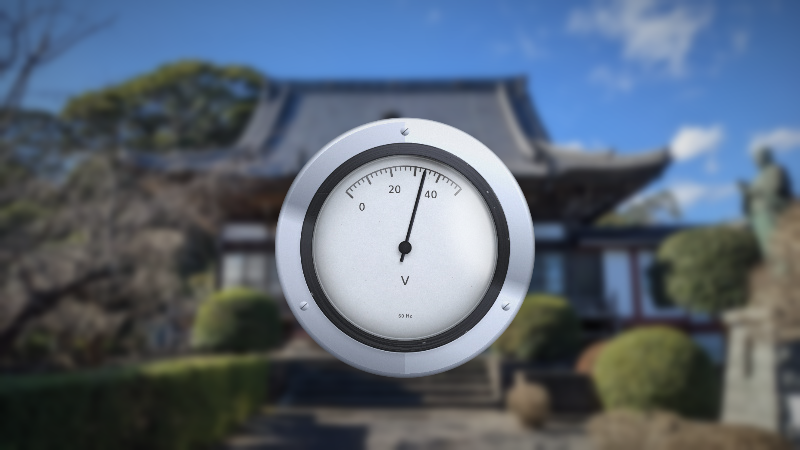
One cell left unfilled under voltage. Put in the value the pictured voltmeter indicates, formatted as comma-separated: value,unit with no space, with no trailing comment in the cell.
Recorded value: 34,V
